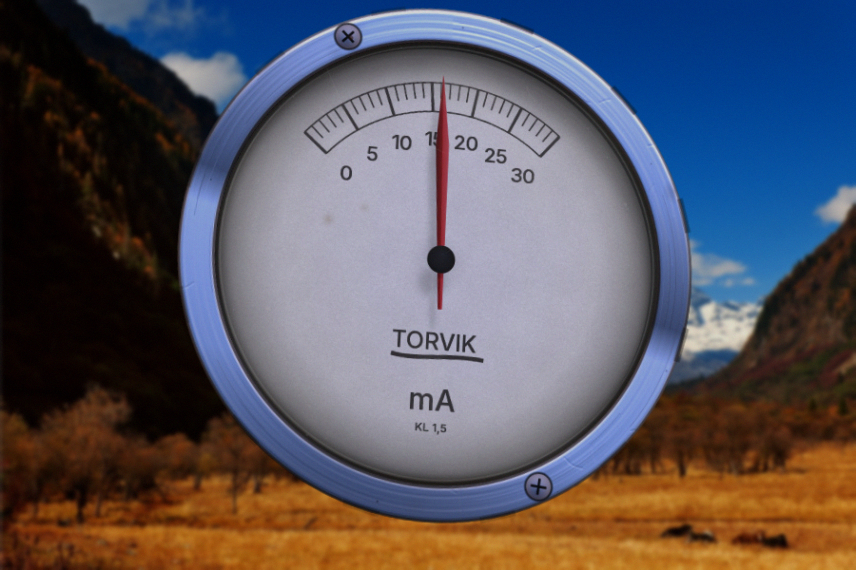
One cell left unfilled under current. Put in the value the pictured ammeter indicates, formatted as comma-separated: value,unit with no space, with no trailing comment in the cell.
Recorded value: 16,mA
